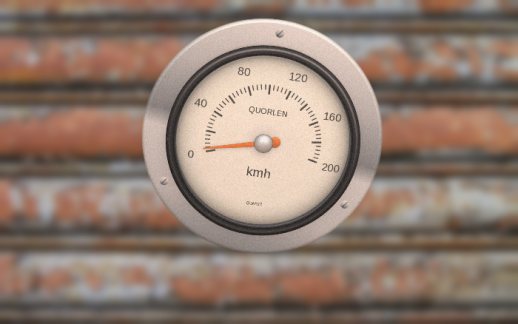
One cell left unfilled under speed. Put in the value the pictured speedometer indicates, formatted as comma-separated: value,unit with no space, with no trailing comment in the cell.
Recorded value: 4,km/h
